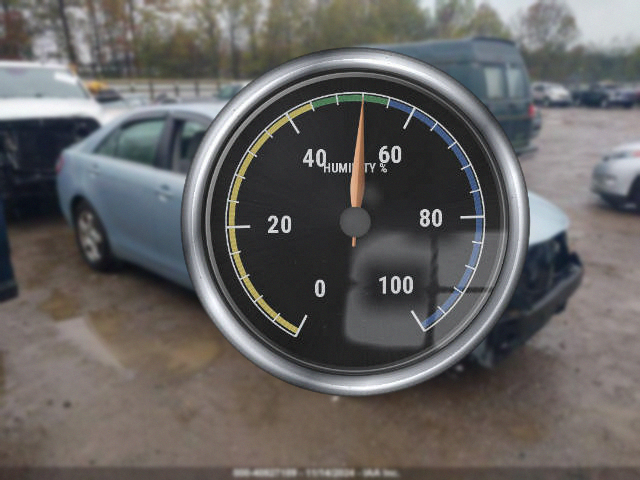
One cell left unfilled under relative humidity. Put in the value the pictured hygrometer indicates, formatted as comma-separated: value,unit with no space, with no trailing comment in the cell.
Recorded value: 52,%
